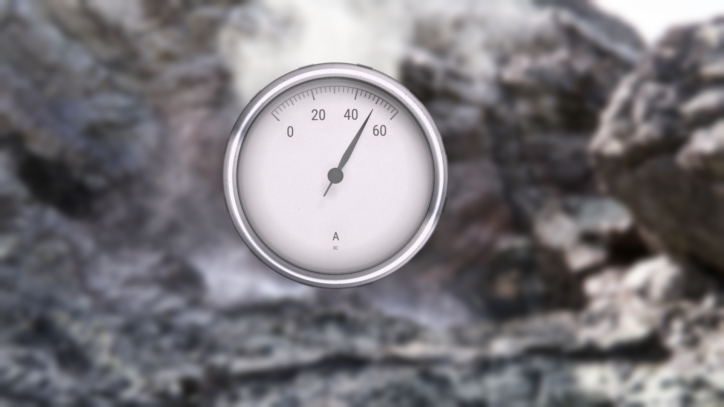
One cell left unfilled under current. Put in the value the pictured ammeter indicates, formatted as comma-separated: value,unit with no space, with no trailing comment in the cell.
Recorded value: 50,A
